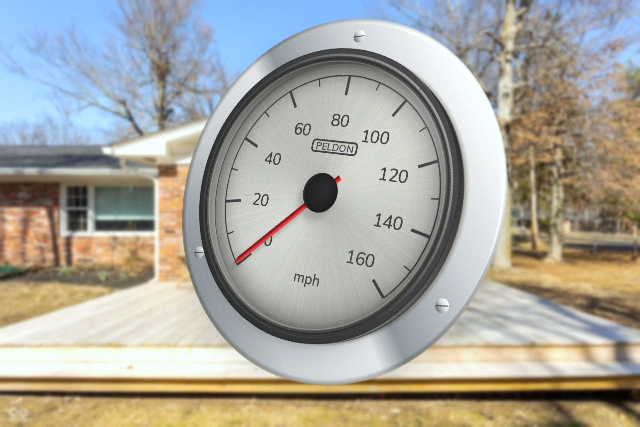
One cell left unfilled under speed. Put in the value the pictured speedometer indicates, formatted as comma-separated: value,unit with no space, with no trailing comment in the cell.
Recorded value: 0,mph
